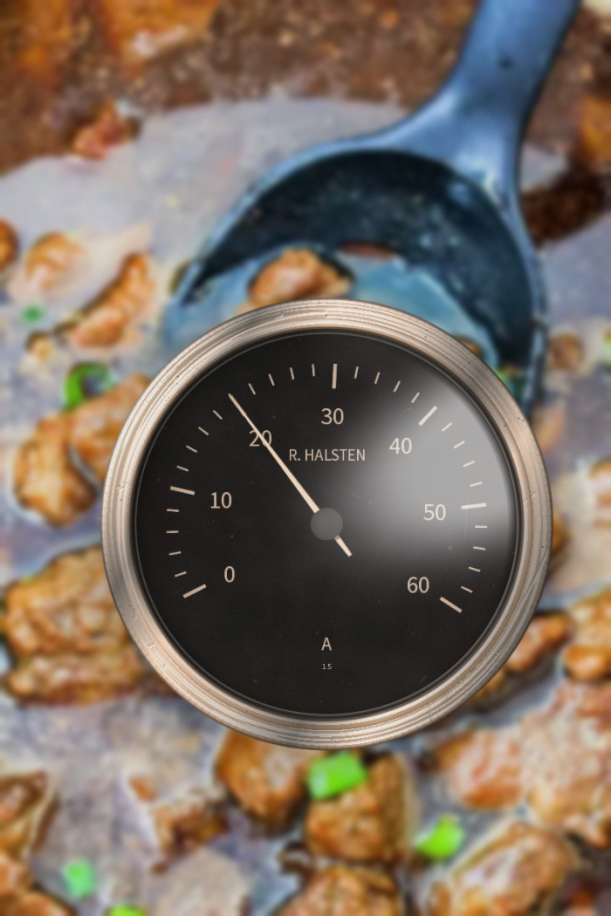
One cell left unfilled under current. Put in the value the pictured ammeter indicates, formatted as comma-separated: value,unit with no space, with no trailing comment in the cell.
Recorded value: 20,A
